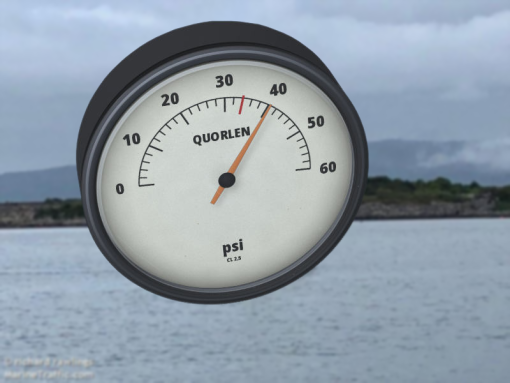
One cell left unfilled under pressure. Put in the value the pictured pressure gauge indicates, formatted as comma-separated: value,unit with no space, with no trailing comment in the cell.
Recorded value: 40,psi
